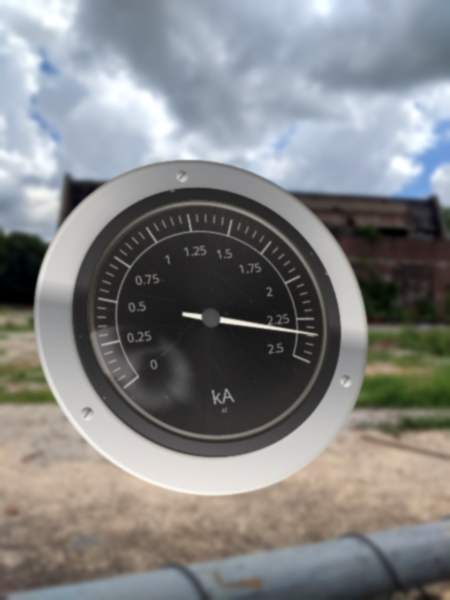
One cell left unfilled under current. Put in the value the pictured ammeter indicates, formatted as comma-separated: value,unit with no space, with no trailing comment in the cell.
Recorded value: 2.35,kA
